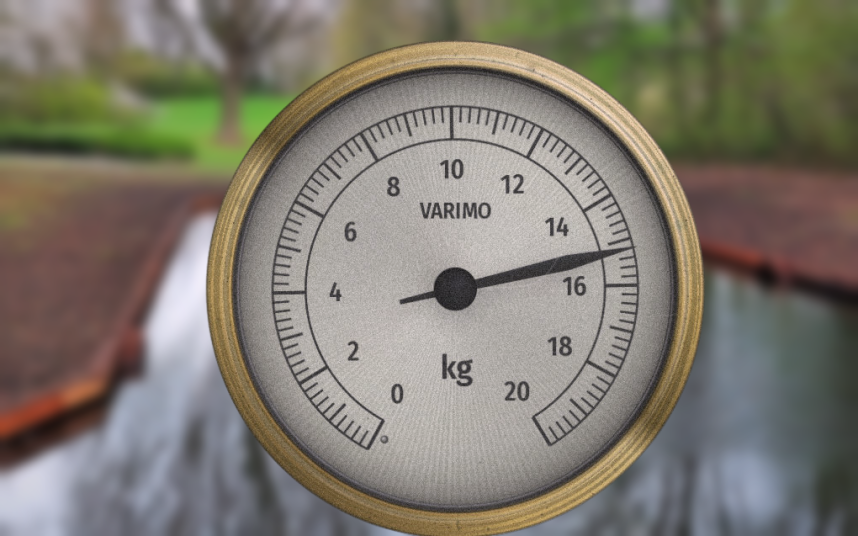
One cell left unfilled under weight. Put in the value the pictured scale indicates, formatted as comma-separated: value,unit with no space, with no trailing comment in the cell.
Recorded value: 15.2,kg
